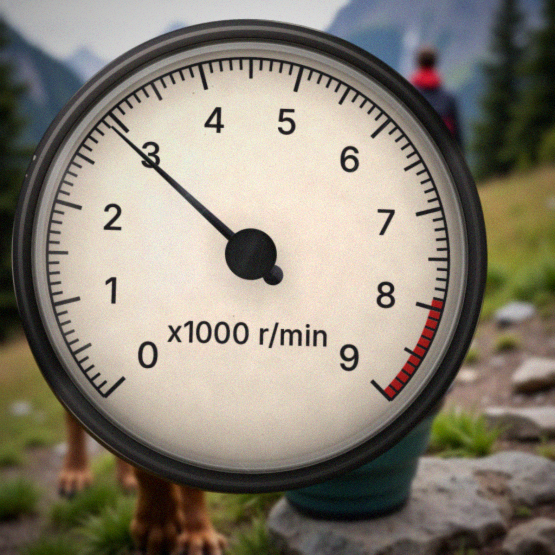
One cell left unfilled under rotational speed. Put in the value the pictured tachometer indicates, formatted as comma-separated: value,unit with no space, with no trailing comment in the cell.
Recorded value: 2900,rpm
